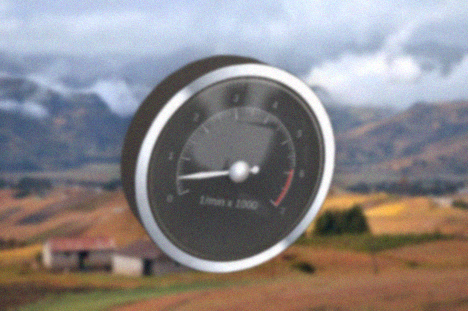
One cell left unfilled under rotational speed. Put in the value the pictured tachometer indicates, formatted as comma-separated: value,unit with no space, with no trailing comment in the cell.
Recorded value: 500,rpm
